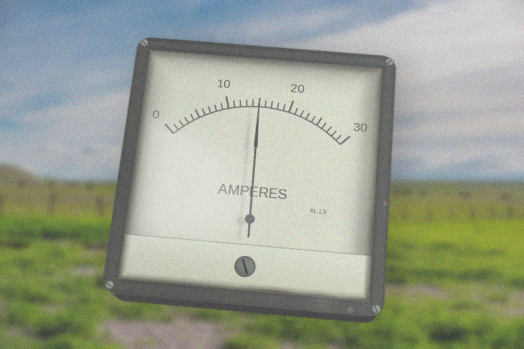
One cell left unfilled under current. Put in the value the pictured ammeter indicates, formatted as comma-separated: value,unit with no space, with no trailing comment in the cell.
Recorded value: 15,A
